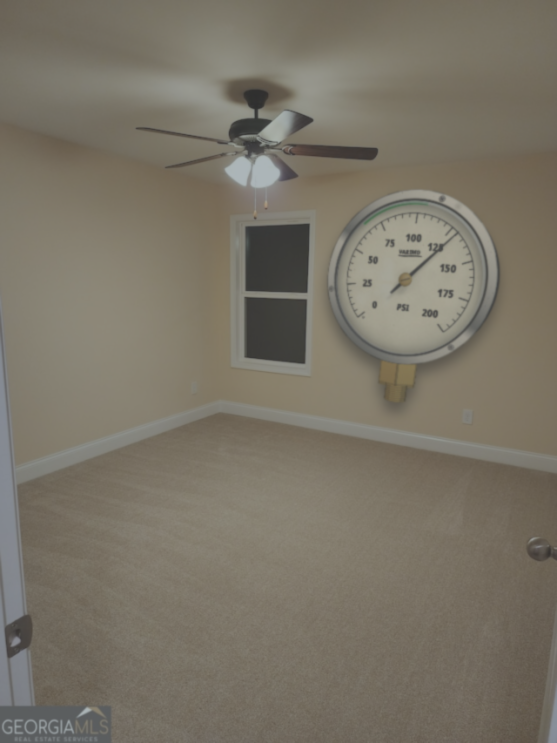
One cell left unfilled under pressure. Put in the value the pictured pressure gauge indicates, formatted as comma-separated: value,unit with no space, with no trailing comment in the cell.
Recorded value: 130,psi
